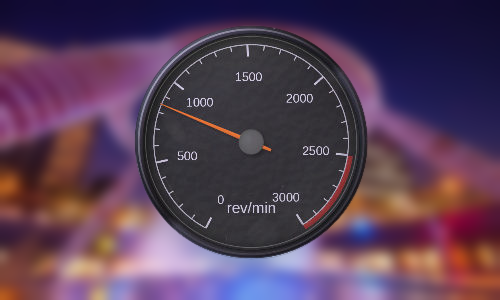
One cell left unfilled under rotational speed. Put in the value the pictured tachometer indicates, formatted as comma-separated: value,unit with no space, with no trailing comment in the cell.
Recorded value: 850,rpm
